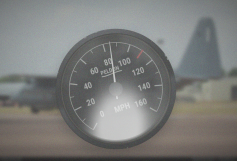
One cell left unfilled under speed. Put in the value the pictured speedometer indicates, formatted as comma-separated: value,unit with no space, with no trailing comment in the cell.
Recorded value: 85,mph
